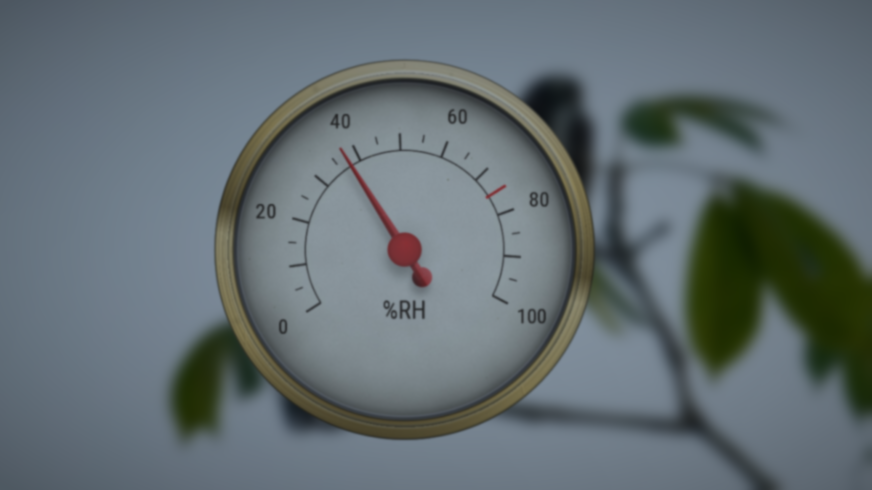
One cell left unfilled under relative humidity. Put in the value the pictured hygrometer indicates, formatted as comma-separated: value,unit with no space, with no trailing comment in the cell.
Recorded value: 37.5,%
